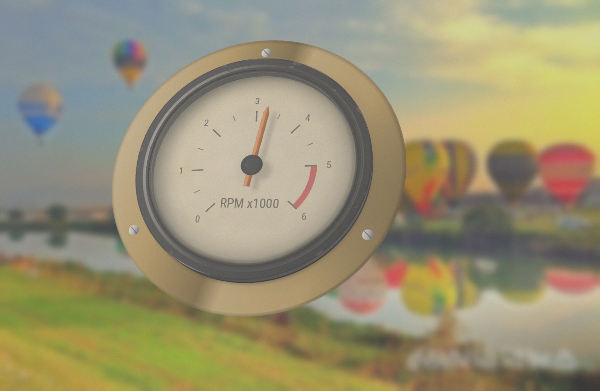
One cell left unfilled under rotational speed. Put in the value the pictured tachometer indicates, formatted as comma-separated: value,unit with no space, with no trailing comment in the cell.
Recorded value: 3250,rpm
